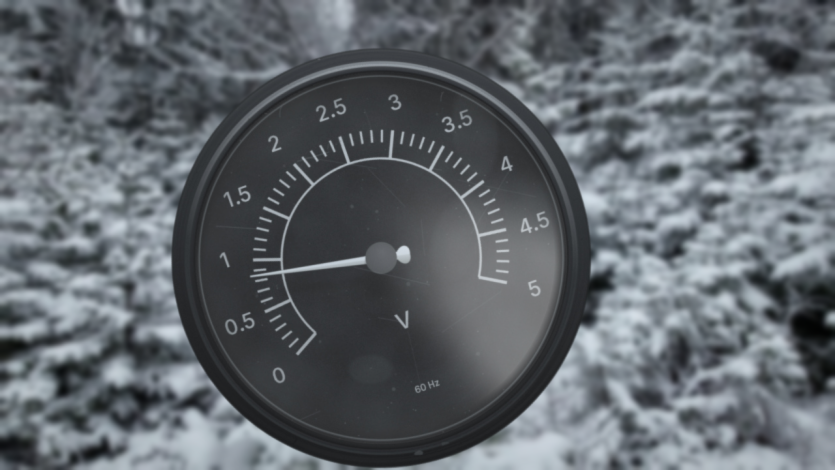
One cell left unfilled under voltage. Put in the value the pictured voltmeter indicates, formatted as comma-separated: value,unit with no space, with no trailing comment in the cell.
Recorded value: 0.85,V
